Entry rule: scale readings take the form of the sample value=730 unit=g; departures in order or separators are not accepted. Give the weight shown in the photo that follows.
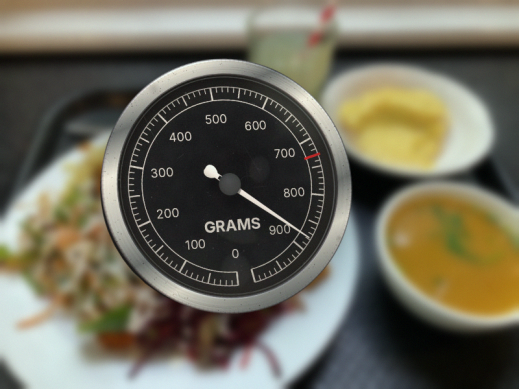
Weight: value=880 unit=g
